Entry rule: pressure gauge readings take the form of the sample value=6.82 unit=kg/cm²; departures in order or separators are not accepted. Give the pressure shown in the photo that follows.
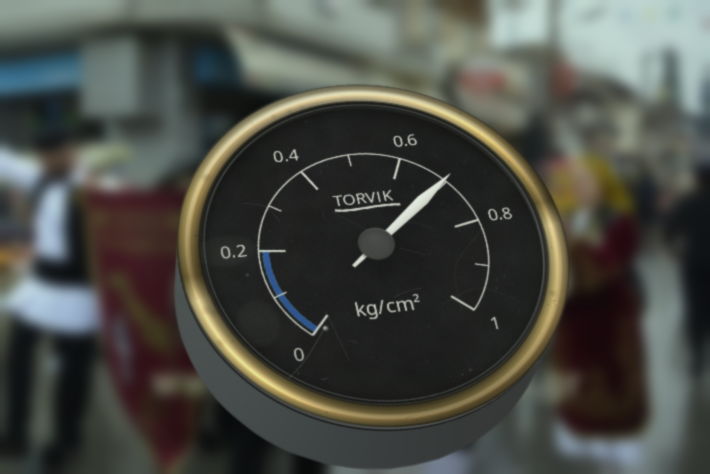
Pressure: value=0.7 unit=kg/cm²
